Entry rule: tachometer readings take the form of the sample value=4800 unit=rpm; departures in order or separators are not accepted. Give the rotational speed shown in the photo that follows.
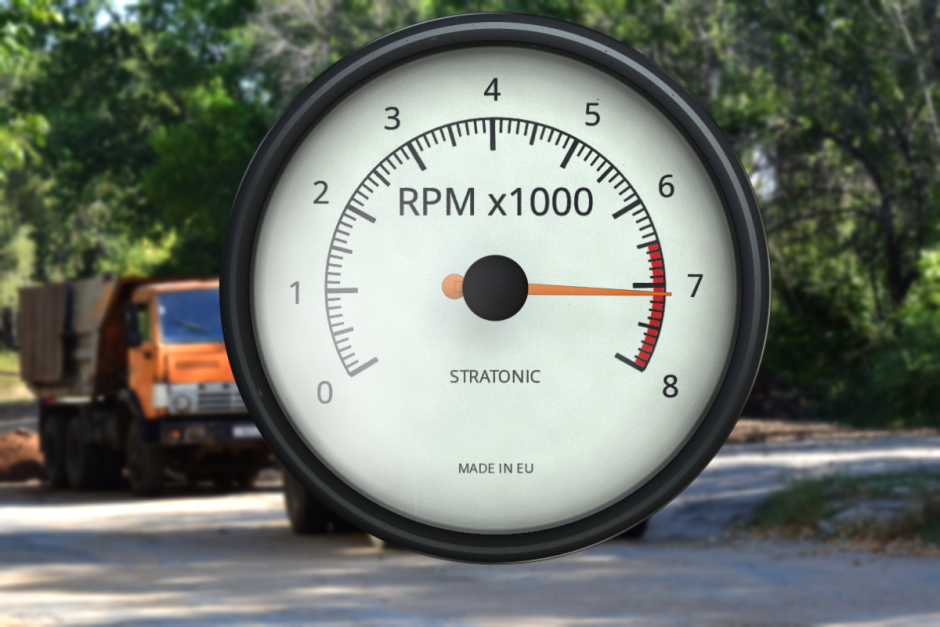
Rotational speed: value=7100 unit=rpm
